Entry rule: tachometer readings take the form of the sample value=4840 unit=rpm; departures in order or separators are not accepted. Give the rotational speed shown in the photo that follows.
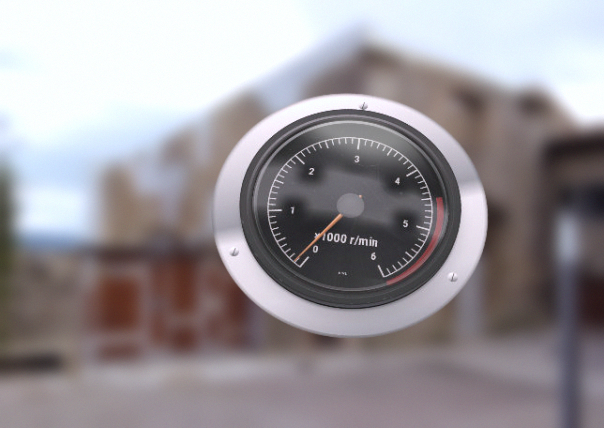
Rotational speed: value=100 unit=rpm
